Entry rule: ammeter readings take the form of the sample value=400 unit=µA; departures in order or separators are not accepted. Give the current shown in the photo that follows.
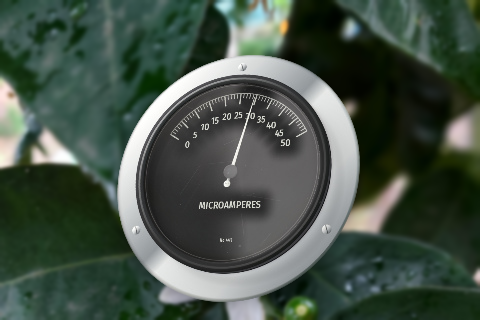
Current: value=30 unit=µA
